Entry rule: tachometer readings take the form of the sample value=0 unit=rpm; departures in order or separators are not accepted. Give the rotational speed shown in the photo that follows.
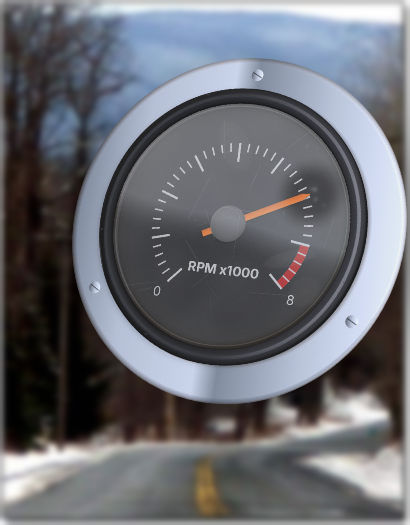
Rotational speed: value=6000 unit=rpm
